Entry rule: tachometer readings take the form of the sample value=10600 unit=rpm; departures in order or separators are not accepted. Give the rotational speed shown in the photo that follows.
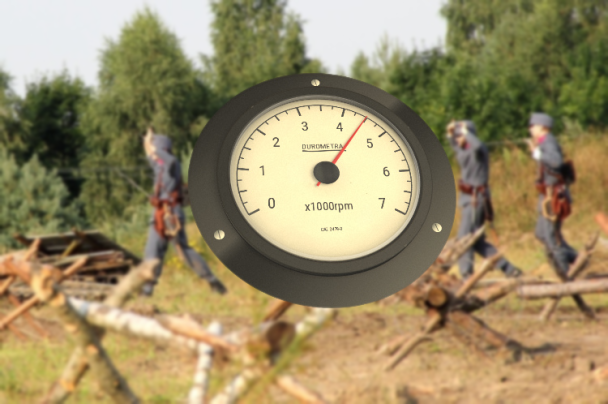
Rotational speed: value=4500 unit=rpm
